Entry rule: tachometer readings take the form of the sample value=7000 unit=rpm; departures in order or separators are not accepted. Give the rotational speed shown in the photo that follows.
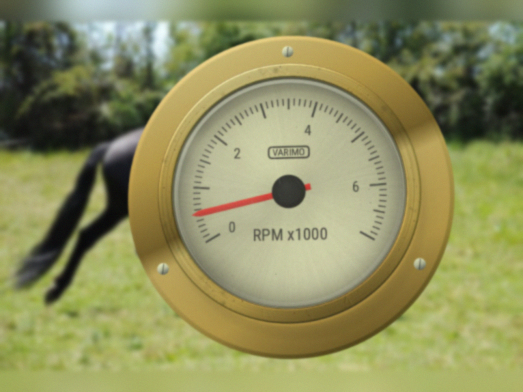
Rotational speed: value=500 unit=rpm
